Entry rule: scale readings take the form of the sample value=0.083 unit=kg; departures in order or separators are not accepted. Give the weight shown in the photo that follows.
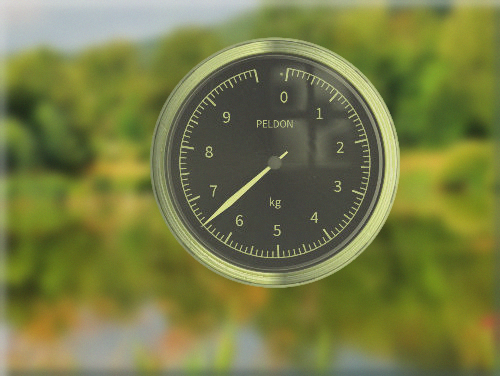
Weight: value=6.5 unit=kg
